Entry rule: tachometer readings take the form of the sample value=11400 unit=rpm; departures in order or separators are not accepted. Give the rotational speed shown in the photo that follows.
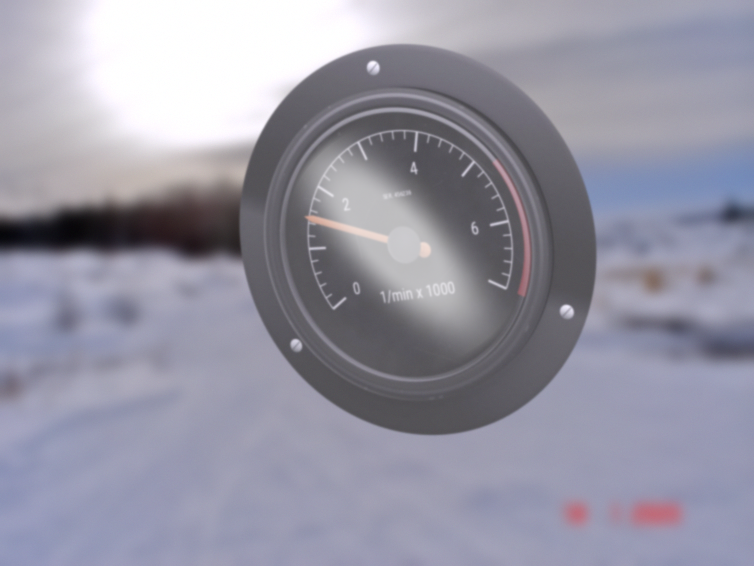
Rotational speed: value=1500 unit=rpm
